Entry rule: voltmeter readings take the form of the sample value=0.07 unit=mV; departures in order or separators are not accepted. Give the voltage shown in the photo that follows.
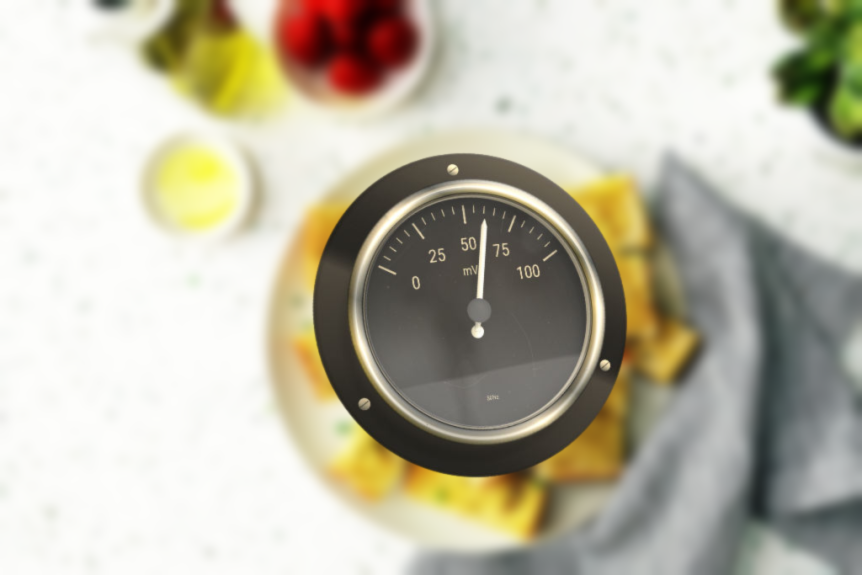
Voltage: value=60 unit=mV
